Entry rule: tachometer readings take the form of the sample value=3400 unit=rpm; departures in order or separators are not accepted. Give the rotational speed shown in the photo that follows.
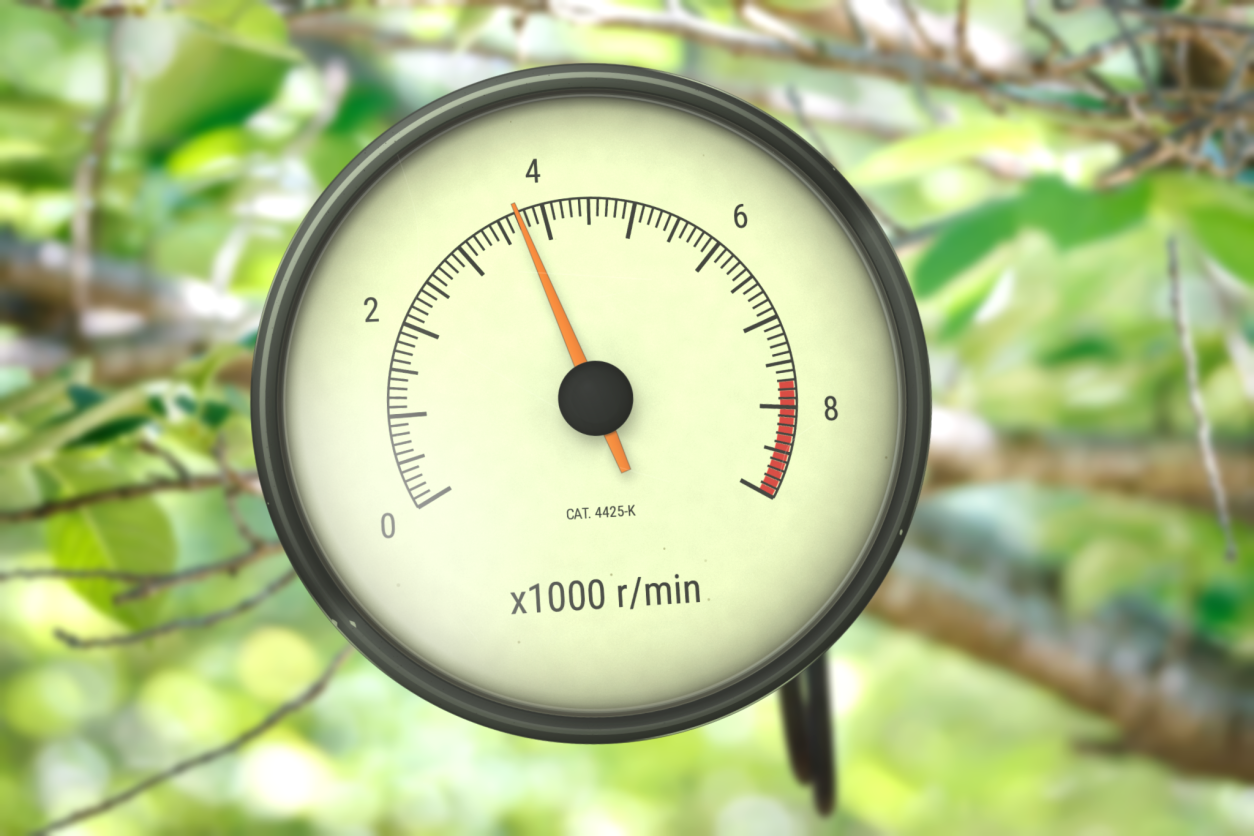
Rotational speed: value=3700 unit=rpm
